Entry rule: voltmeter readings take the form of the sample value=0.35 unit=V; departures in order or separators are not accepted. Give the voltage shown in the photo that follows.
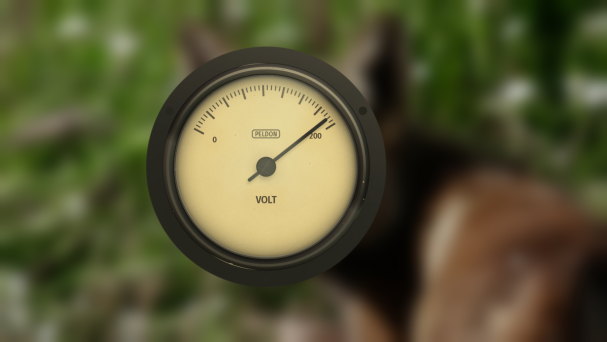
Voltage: value=190 unit=V
